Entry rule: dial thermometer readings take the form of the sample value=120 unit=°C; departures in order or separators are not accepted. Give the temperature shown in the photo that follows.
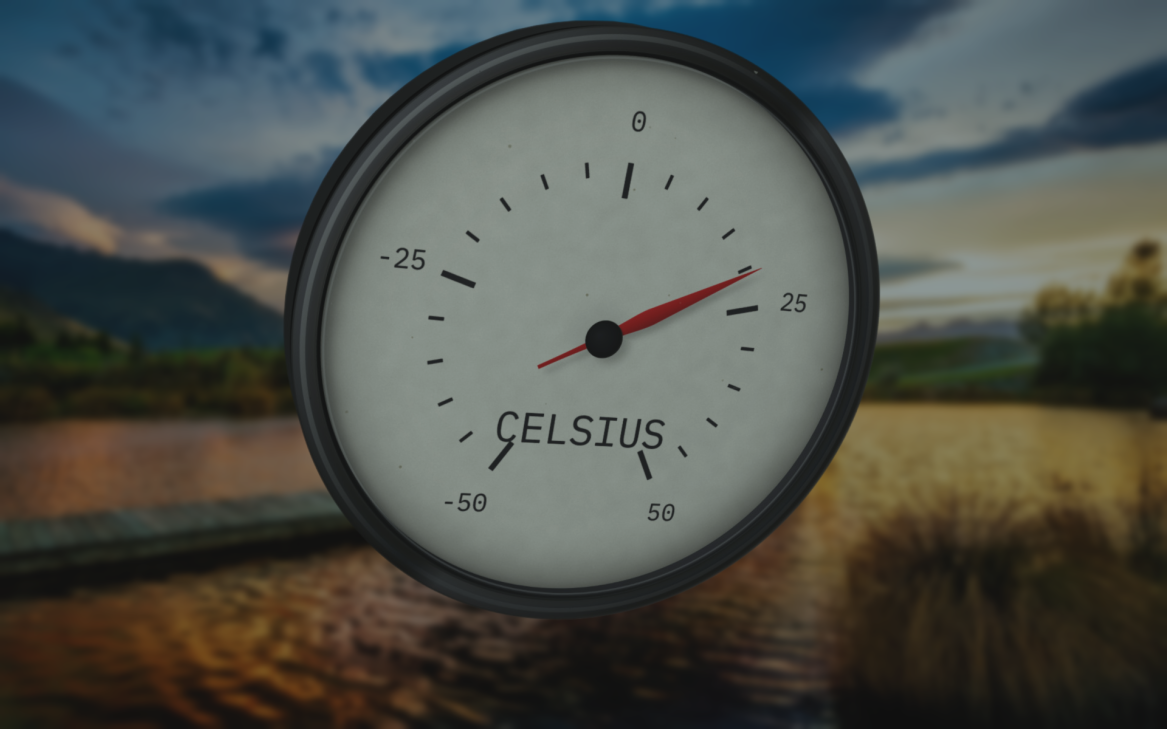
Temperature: value=20 unit=°C
